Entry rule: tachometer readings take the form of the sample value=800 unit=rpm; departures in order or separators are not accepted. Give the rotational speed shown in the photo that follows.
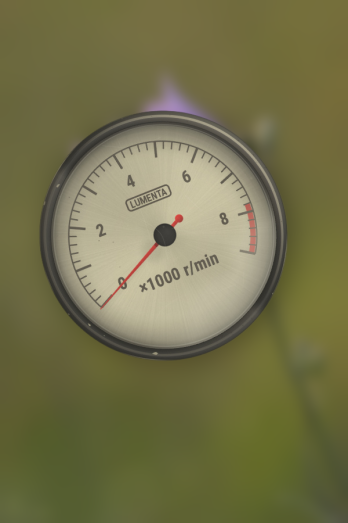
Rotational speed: value=0 unit=rpm
